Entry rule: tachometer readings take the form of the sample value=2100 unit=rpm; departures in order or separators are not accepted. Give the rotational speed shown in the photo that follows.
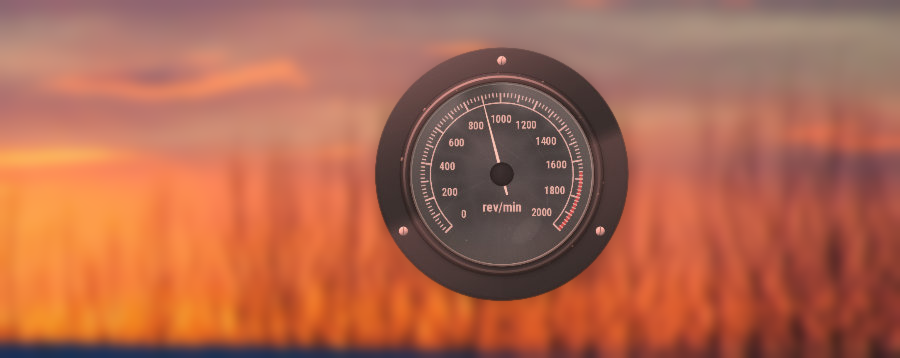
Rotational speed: value=900 unit=rpm
